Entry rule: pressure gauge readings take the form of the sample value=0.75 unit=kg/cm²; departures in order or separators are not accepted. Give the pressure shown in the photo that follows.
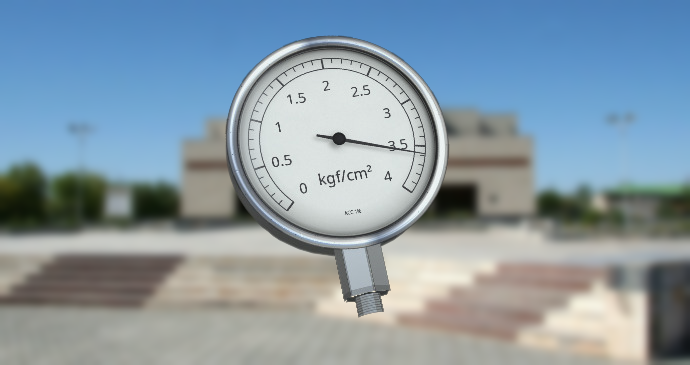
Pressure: value=3.6 unit=kg/cm²
